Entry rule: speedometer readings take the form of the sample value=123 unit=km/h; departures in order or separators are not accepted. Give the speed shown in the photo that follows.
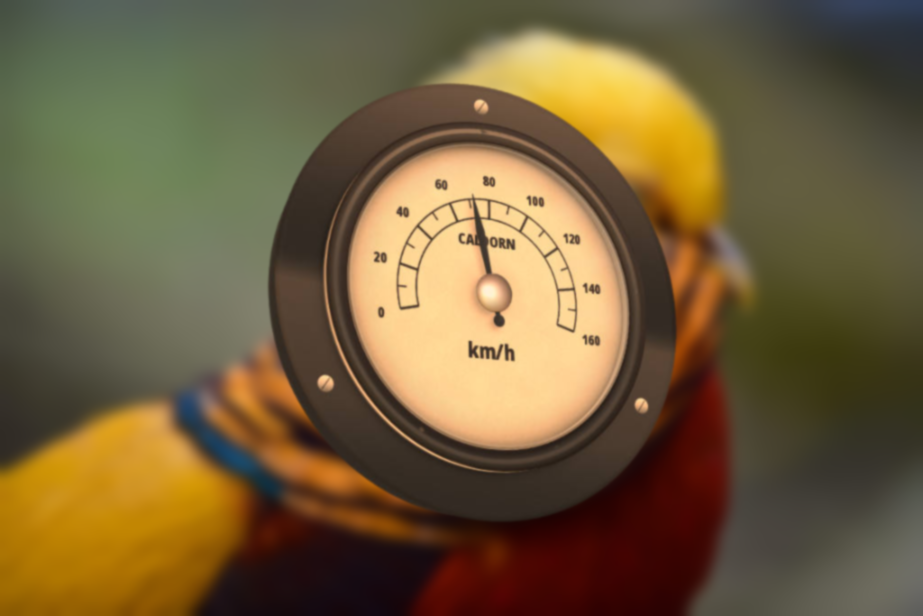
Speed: value=70 unit=km/h
